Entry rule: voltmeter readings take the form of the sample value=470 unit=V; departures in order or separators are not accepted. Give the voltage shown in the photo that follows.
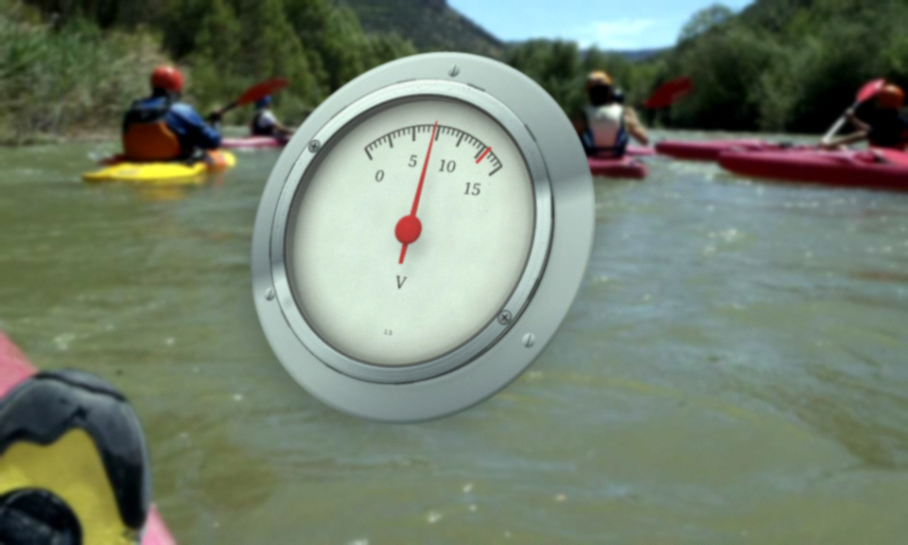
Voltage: value=7.5 unit=V
